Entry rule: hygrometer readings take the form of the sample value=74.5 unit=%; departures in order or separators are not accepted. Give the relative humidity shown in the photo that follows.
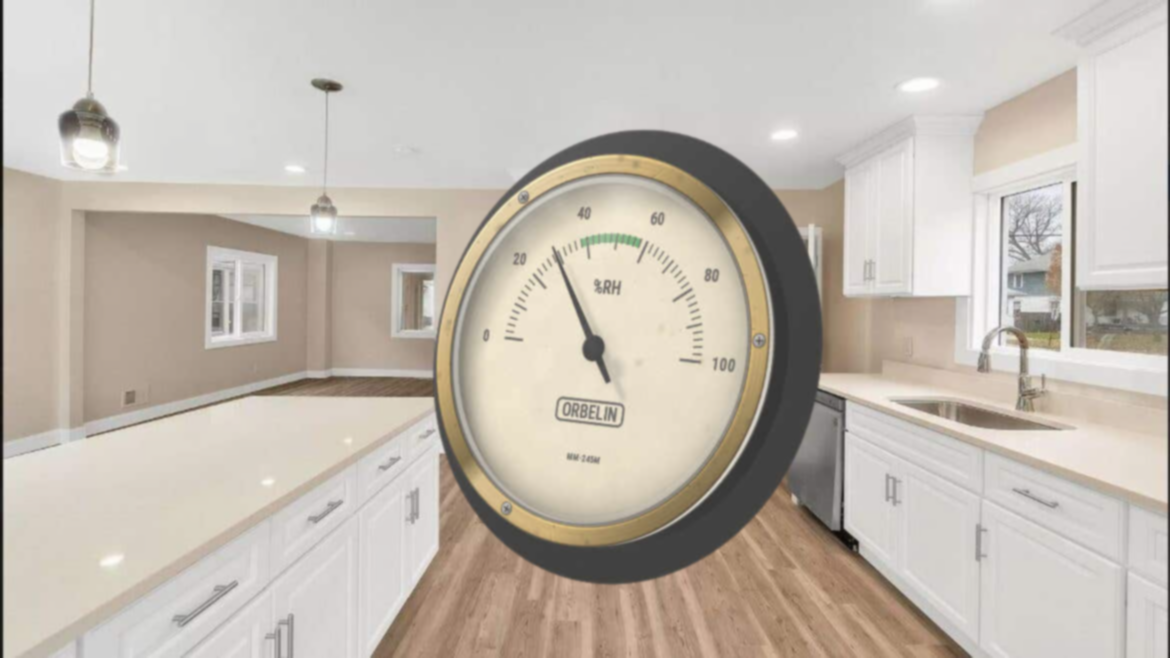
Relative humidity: value=30 unit=%
